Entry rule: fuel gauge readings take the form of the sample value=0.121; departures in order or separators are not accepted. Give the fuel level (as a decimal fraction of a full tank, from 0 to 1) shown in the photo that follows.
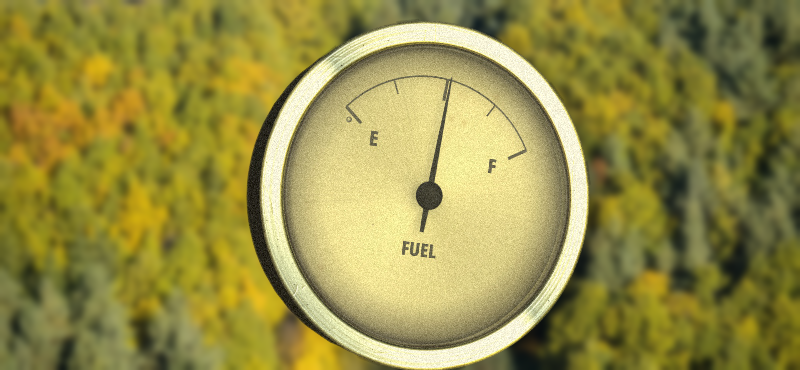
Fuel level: value=0.5
